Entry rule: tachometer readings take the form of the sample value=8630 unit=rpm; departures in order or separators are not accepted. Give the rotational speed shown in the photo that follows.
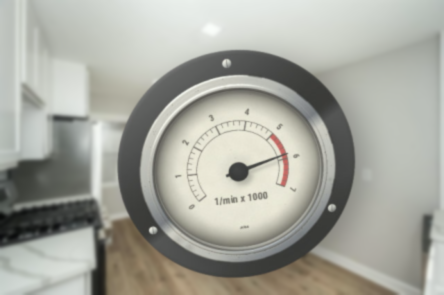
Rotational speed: value=5800 unit=rpm
